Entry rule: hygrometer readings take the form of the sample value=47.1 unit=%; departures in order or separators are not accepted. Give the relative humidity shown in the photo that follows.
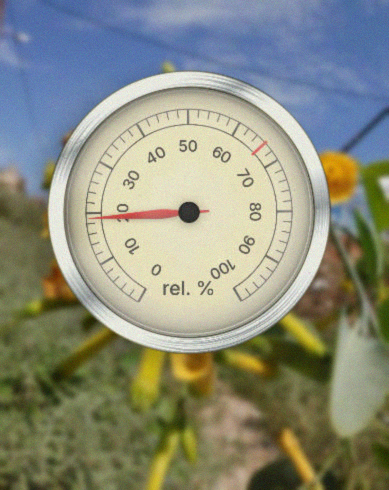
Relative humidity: value=19 unit=%
